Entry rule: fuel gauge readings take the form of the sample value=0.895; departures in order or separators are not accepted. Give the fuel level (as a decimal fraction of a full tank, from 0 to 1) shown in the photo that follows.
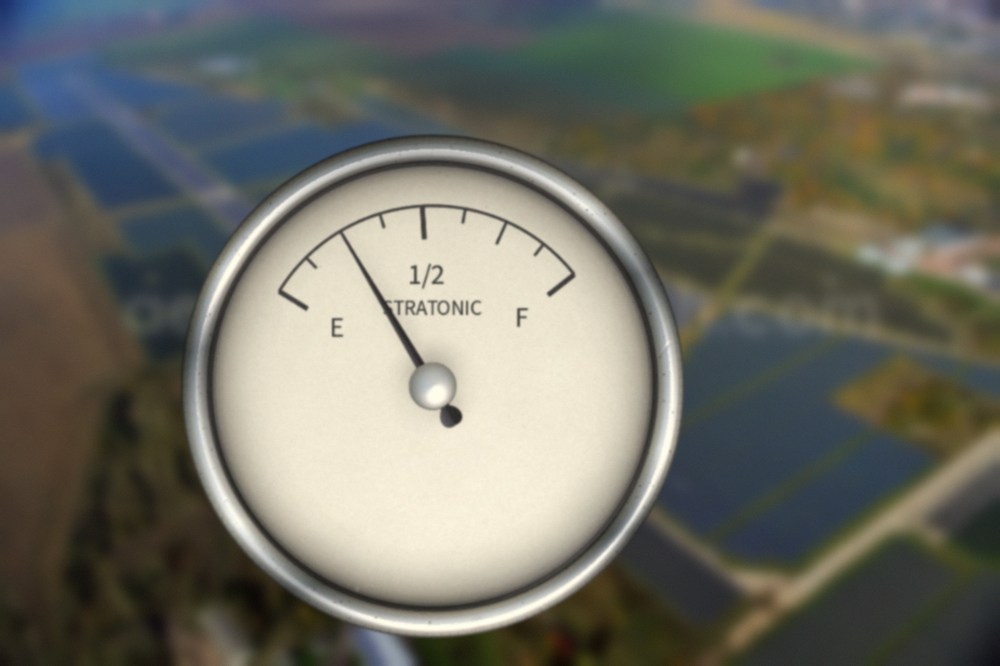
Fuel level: value=0.25
